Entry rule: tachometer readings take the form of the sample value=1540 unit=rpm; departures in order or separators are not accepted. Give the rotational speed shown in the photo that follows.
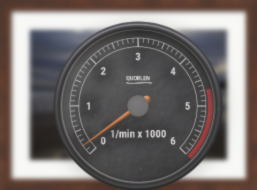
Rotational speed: value=200 unit=rpm
